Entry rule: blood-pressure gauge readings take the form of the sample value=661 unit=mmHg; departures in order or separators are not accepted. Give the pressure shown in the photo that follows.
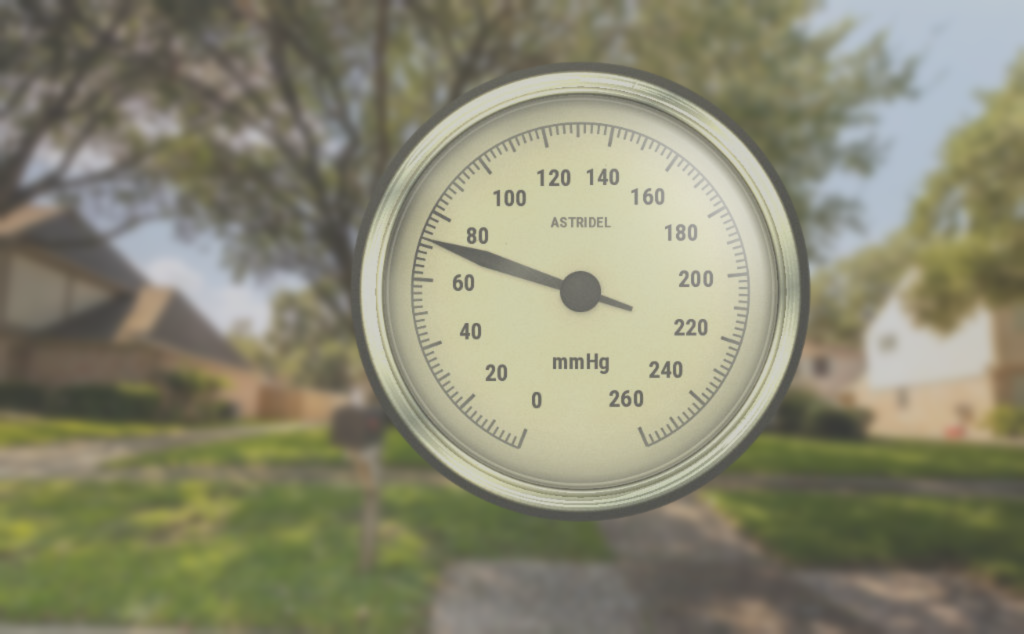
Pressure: value=72 unit=mmHg
